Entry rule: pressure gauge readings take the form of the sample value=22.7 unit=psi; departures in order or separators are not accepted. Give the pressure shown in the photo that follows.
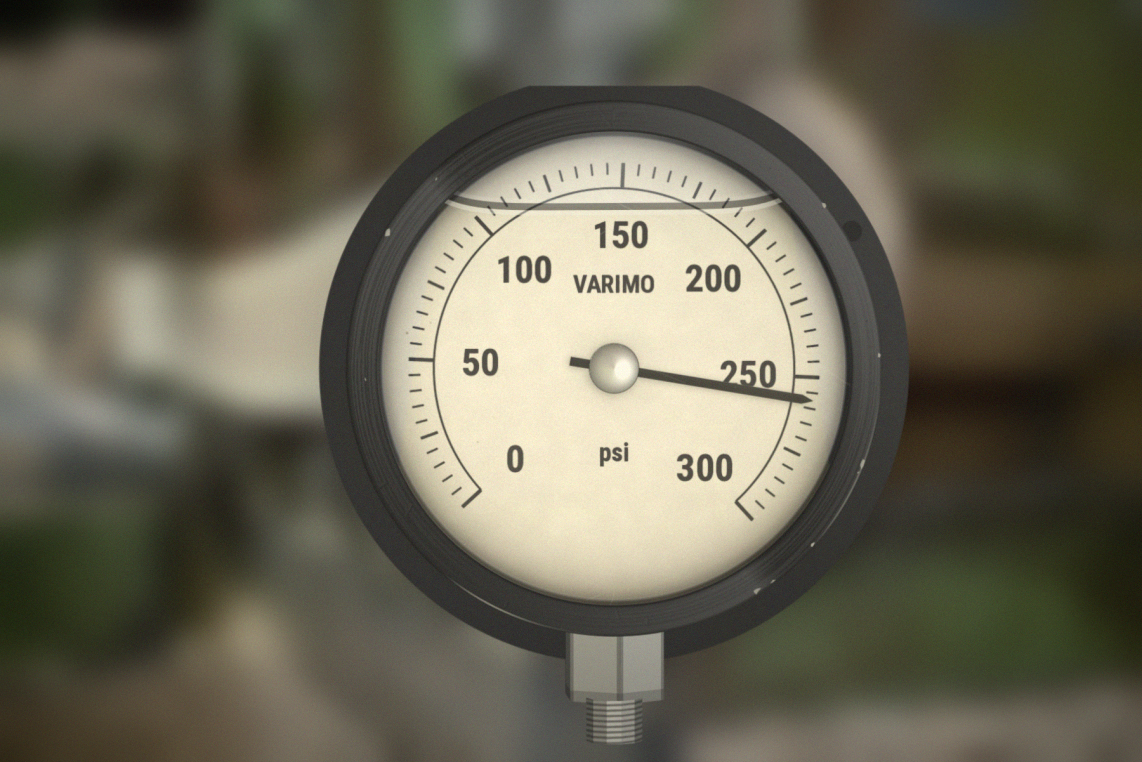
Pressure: value=257.5 unit=psi
